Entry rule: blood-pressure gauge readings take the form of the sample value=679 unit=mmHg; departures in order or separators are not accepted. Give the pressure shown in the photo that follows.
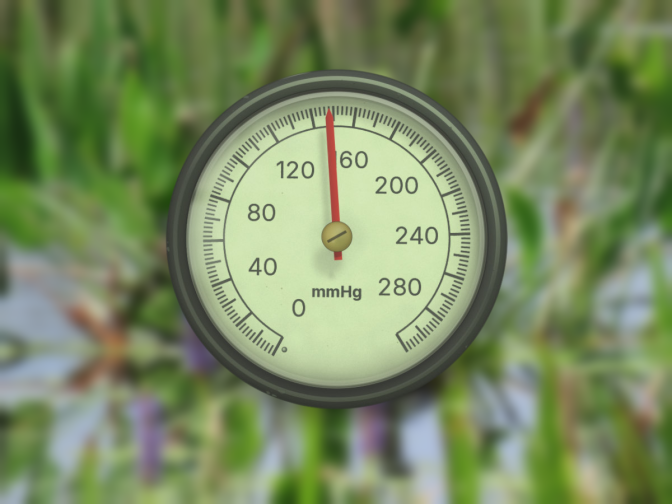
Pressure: value=148 unit=mmHg
